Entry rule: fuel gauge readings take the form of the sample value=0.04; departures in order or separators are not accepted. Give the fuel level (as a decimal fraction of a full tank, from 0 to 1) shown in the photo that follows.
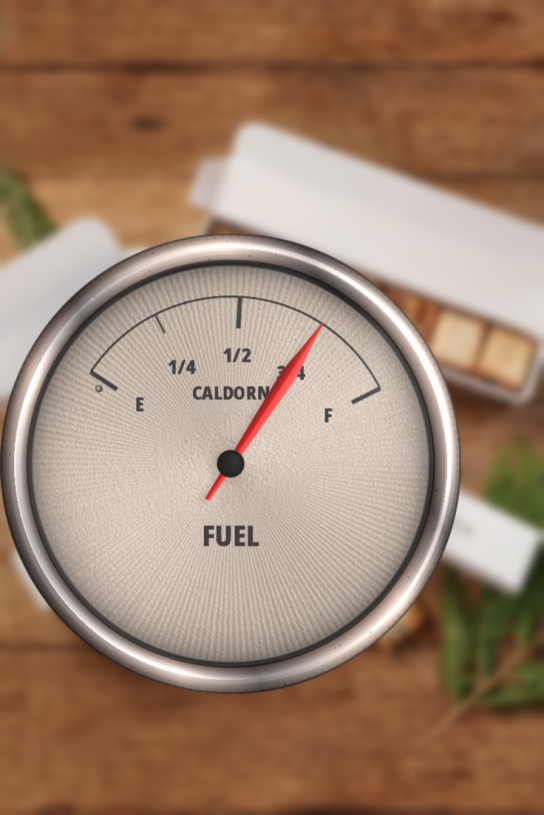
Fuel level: value=0.75
